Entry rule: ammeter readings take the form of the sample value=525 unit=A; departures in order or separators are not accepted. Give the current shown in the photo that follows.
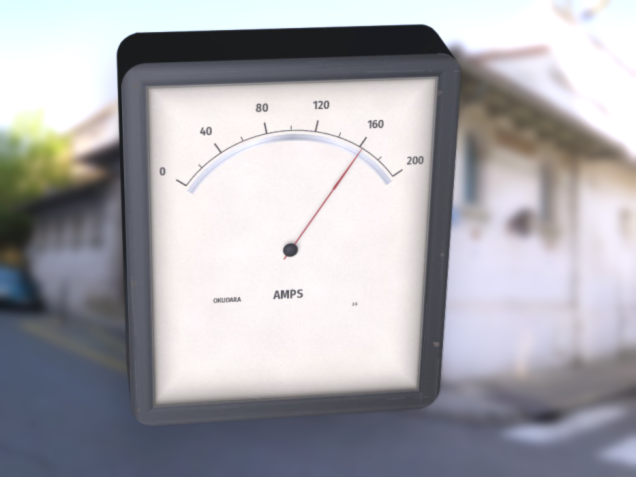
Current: value=160 unit=A
